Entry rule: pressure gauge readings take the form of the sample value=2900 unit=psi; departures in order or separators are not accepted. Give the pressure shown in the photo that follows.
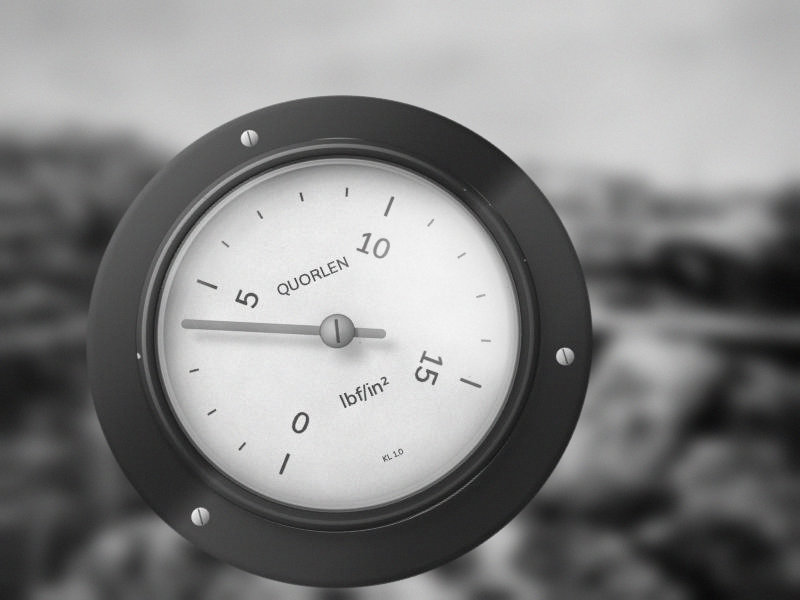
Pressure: value=4 unit=psi
